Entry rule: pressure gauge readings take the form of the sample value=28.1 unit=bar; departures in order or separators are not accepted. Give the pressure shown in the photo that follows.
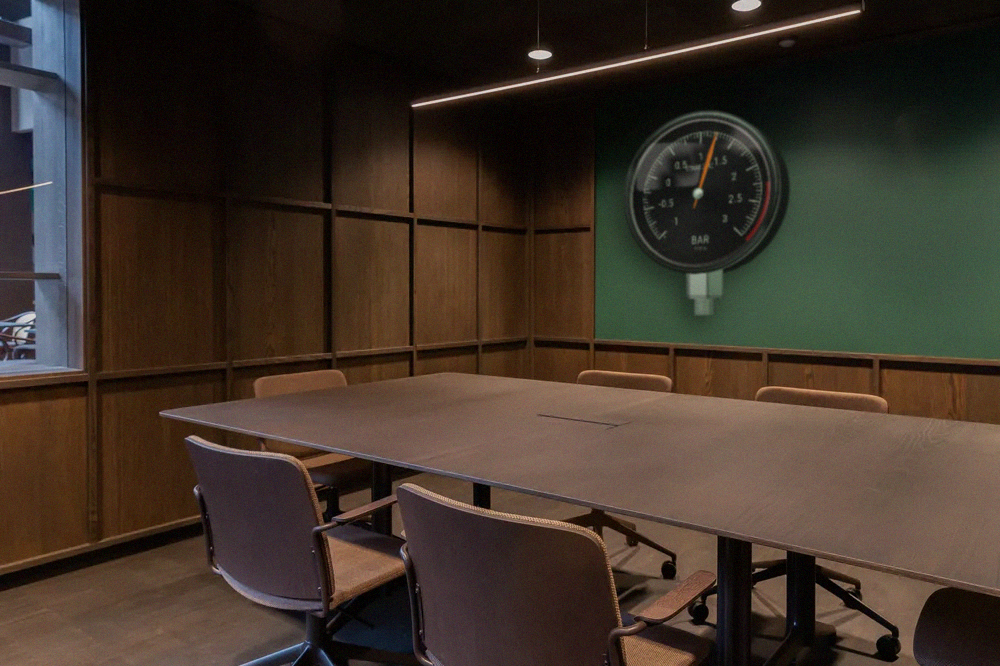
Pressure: value=1.25 unit=bar
